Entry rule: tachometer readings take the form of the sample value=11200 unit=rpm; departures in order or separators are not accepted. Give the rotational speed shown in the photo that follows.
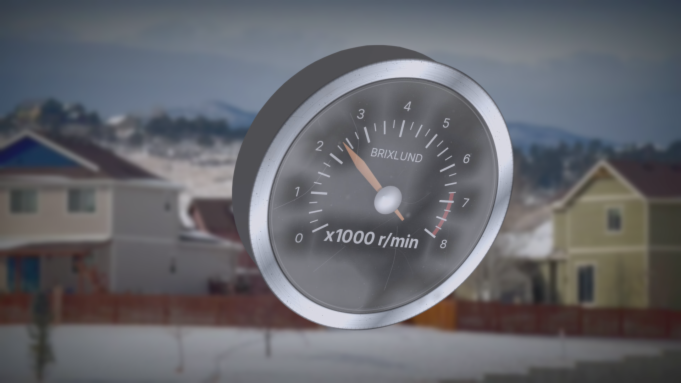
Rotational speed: value=2375 unit=rpm
